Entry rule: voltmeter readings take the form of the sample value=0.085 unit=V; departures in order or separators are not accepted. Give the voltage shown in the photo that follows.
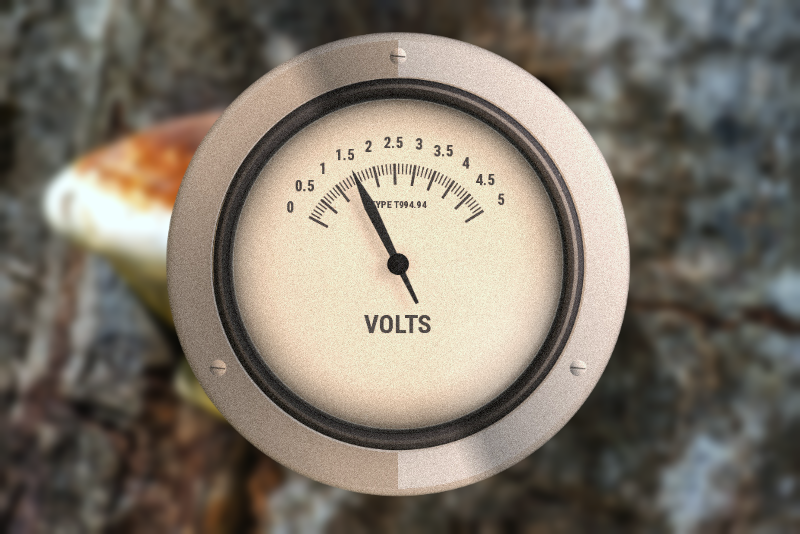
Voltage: value=1.5 unit=V
